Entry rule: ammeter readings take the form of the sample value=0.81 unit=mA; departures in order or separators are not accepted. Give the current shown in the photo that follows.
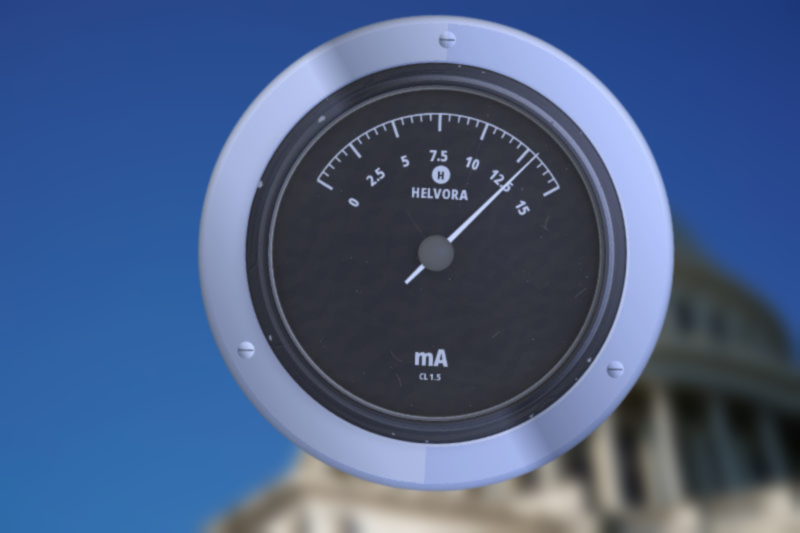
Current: value=13 unit=mA
